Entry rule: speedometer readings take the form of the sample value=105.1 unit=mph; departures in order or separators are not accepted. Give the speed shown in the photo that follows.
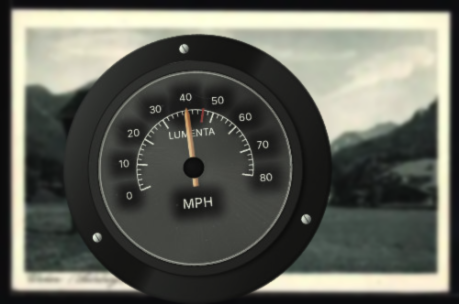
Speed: value=40 unit=mph
